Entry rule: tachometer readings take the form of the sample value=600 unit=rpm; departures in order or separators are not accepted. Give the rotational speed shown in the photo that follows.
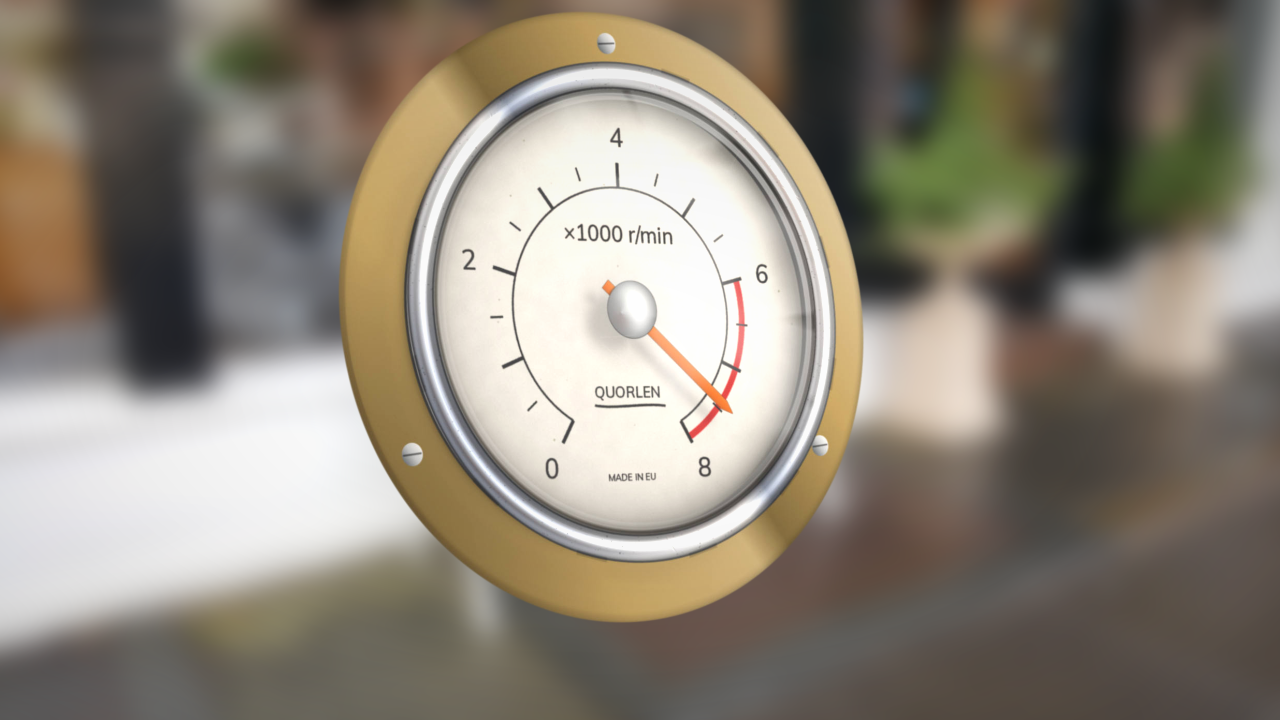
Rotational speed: value=7500 unit=rpm
